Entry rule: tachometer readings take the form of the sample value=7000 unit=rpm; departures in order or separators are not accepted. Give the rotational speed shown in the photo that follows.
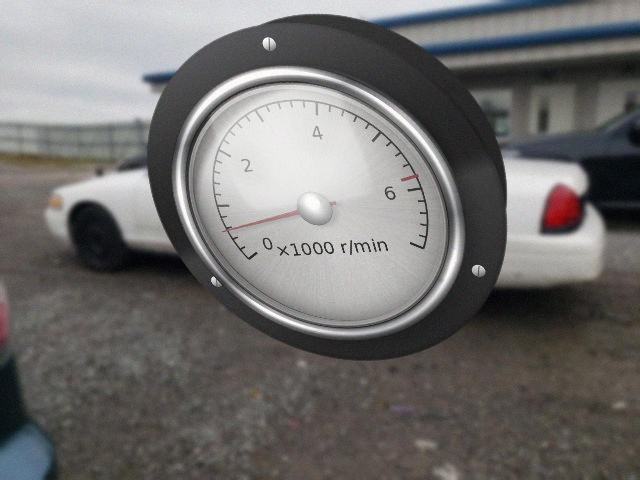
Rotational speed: value=600 unit=rpm
